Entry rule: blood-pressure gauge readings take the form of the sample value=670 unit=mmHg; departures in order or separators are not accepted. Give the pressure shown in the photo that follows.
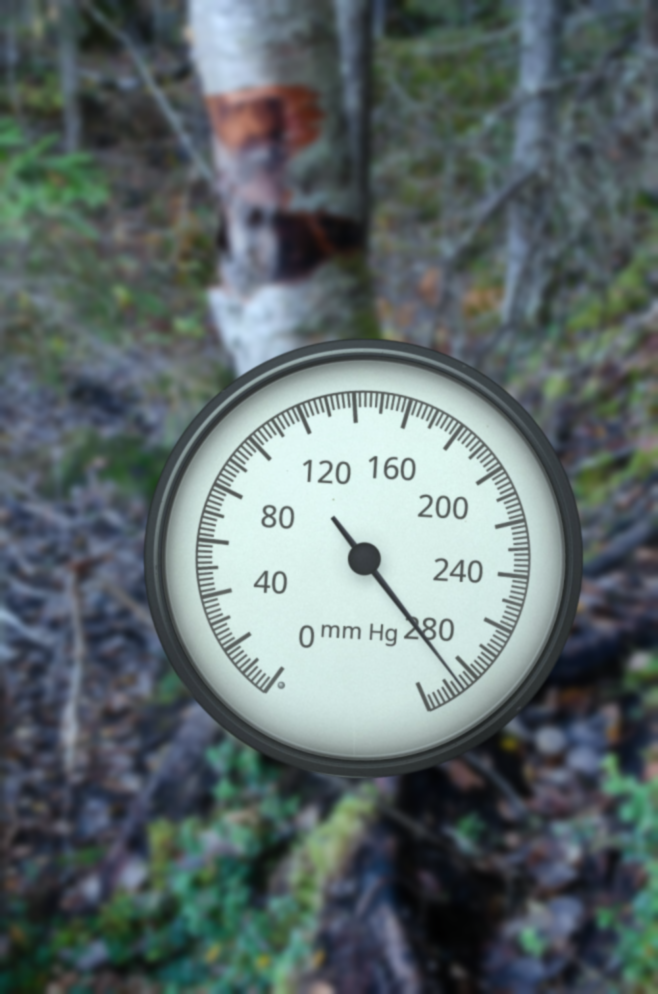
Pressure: value=286 unit=mmHg
